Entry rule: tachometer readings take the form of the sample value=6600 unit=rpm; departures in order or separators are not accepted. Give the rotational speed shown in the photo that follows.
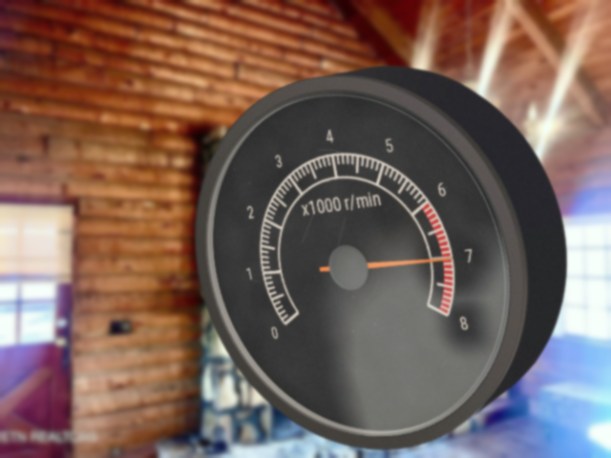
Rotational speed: value=7000 unit=rpm
